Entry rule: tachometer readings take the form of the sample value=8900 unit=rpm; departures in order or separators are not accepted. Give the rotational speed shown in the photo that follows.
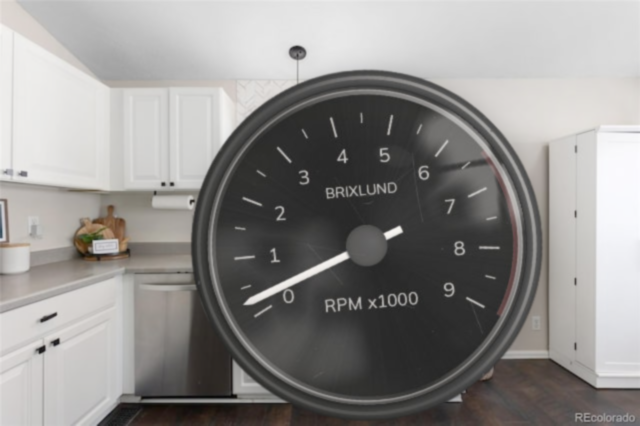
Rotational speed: value=250 unit=rpm
